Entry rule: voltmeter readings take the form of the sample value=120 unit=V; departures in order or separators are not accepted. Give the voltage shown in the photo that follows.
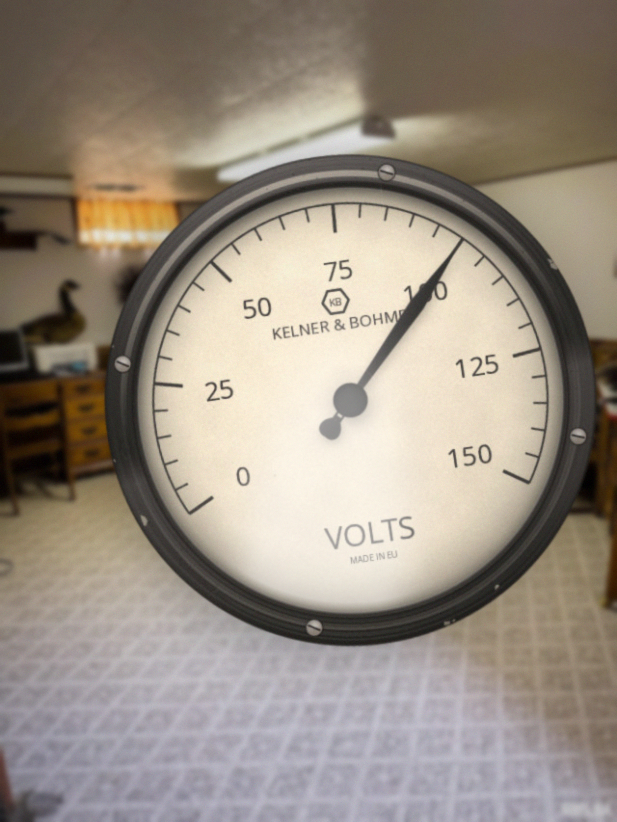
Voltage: value=100 unit=V
